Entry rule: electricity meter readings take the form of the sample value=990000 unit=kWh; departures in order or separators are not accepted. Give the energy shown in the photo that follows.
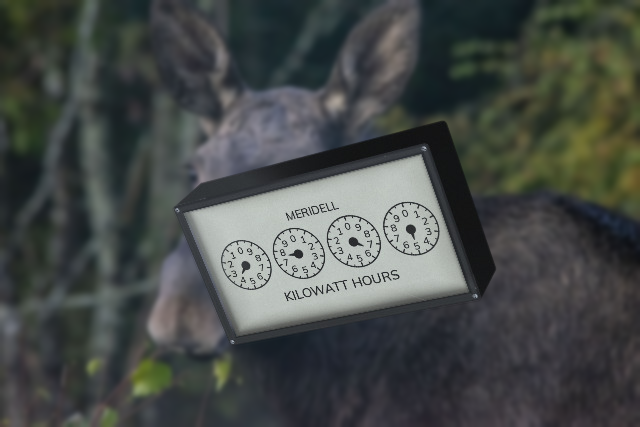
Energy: value=3765 unit=kWh
